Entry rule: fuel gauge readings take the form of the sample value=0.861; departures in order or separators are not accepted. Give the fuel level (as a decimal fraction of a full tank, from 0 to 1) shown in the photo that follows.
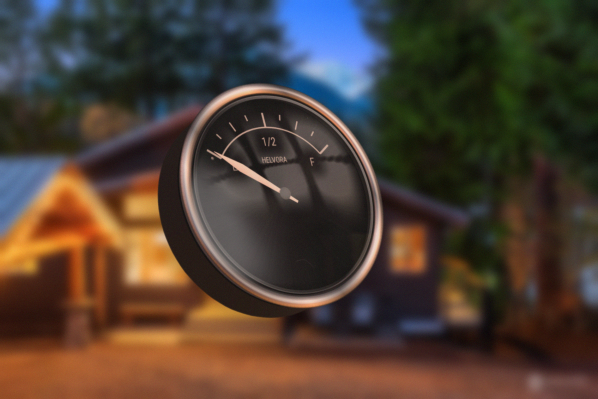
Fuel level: value=0
